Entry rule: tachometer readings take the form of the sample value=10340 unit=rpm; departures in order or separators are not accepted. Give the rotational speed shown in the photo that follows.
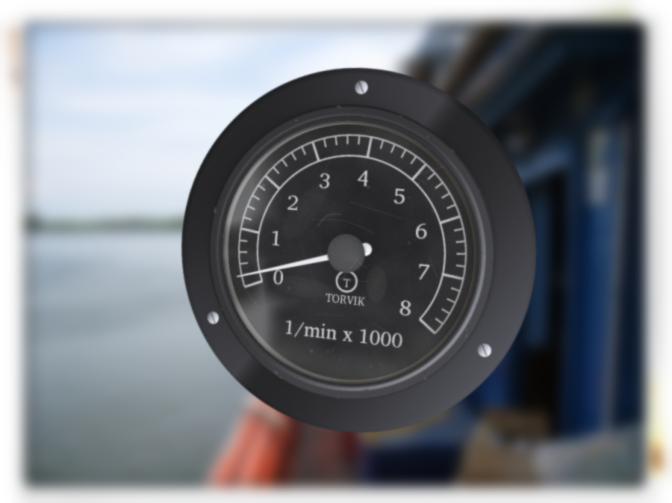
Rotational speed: value=200 unit=rpm
